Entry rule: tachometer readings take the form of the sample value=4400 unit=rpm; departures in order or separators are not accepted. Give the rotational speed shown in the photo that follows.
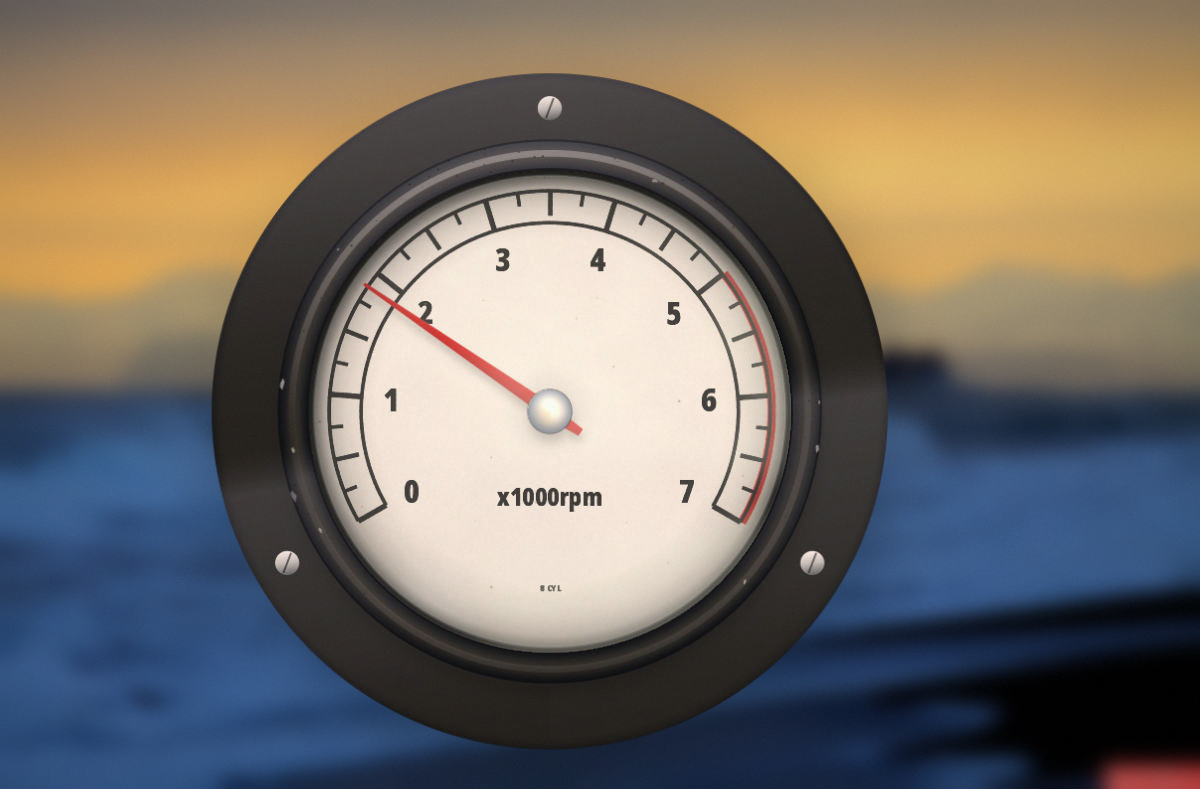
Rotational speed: value=1875 unit=rpm
